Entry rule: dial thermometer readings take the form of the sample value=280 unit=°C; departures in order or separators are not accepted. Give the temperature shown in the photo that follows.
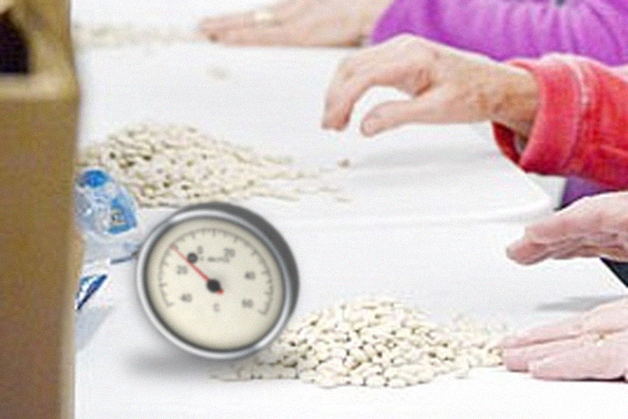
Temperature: value=-10 unit=°C
